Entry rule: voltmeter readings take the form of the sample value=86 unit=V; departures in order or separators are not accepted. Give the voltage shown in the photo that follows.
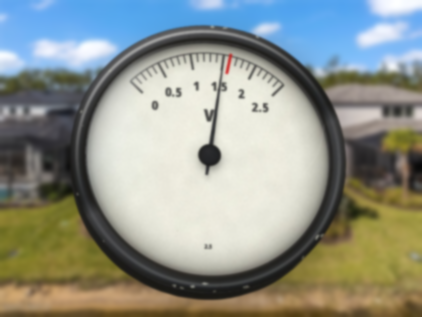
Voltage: value=1.5 unit=V
